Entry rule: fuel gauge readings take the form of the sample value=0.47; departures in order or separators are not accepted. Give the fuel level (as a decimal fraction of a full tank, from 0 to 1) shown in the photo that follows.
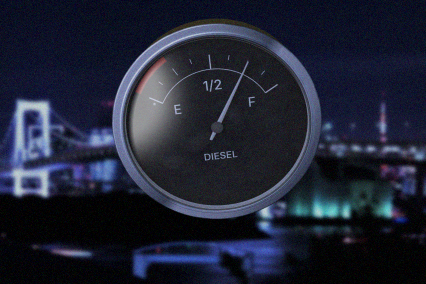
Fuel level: value=0.75
